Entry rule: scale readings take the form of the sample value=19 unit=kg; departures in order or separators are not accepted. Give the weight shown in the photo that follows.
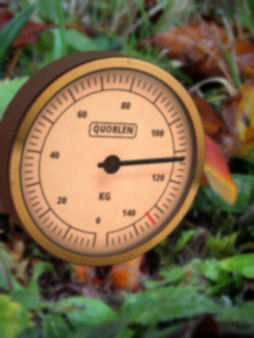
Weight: value=112 unit=kg
